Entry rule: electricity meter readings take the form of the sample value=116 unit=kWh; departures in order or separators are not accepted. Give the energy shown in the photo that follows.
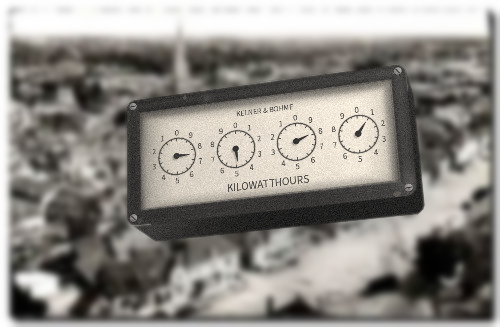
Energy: value=7481 unit=kWh
